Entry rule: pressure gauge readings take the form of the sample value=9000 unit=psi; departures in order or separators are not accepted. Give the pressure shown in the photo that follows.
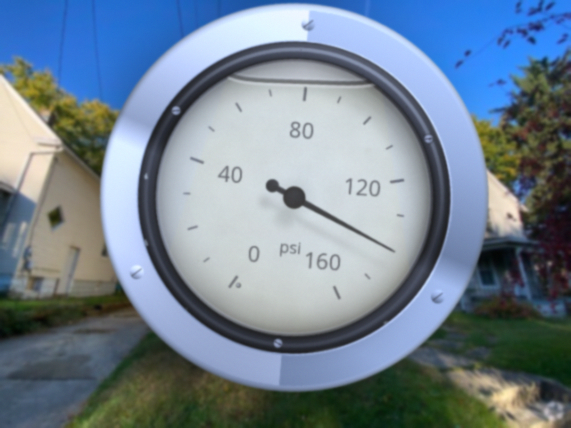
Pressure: value=140 unit=psi
